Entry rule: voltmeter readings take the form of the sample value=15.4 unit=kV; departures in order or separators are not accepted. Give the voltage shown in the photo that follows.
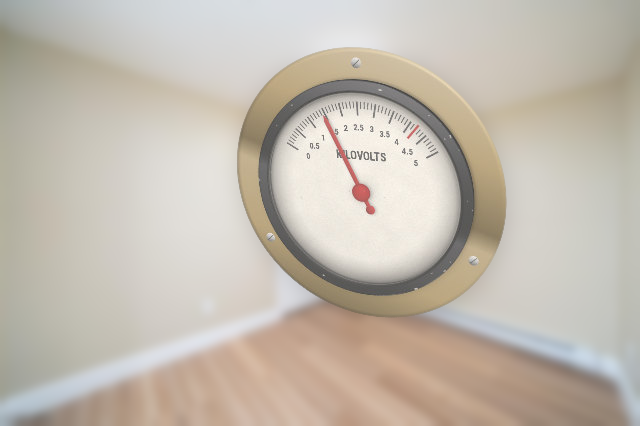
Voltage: value=1.5 unit=kV
